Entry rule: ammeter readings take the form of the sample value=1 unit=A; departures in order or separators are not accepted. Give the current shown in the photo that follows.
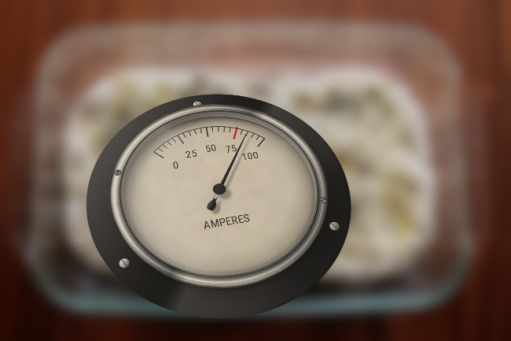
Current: value=85 unit=A
